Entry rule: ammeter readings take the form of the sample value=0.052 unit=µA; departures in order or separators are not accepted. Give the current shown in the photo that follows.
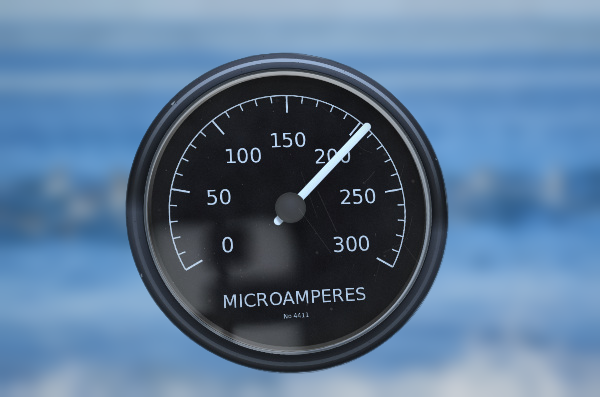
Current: value=205 unit=µA
